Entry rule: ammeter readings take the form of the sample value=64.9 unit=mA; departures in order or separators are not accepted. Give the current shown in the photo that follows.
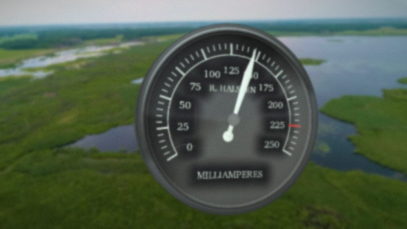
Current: value=145 unit=mA
